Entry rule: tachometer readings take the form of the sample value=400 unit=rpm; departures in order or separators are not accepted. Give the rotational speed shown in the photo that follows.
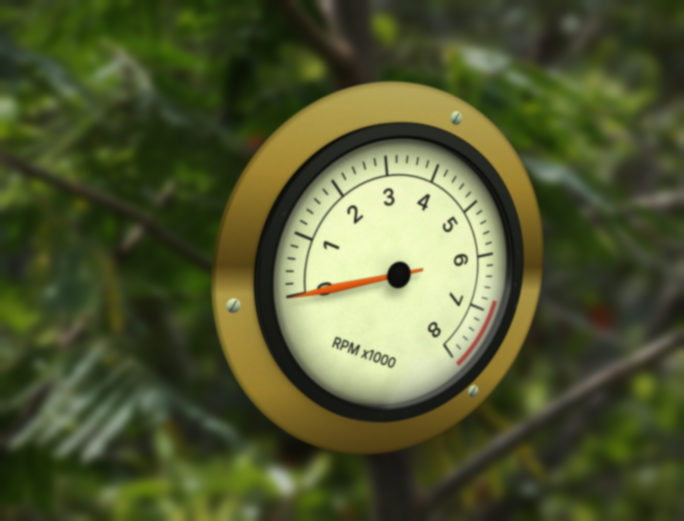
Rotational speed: value=0 unit=rpm
